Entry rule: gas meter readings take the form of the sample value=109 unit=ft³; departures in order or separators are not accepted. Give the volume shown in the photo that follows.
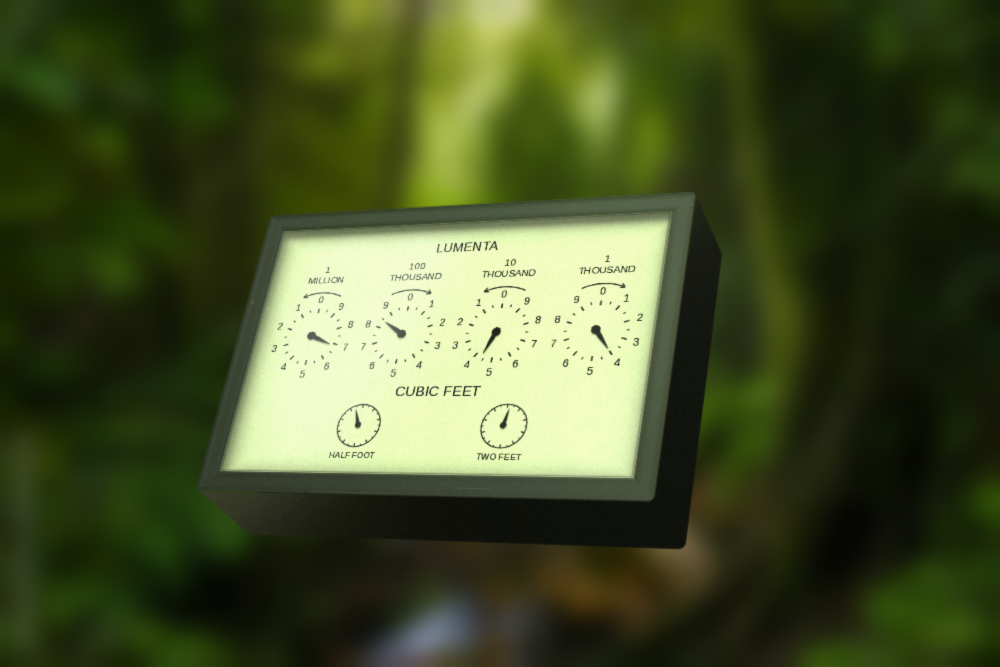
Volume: value=684400 unit=ft³
